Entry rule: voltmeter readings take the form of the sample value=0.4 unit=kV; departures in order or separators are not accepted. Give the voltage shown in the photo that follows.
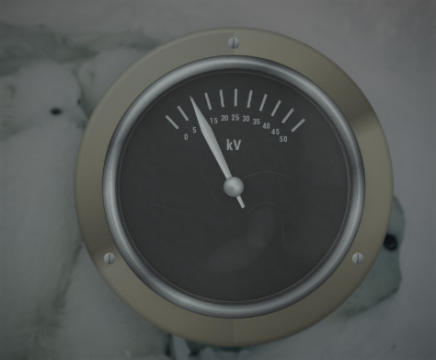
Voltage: value=10 unit=kV
